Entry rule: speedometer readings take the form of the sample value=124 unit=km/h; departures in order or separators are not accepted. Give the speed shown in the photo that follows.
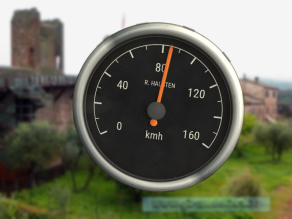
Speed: value=85 unit=km/h
